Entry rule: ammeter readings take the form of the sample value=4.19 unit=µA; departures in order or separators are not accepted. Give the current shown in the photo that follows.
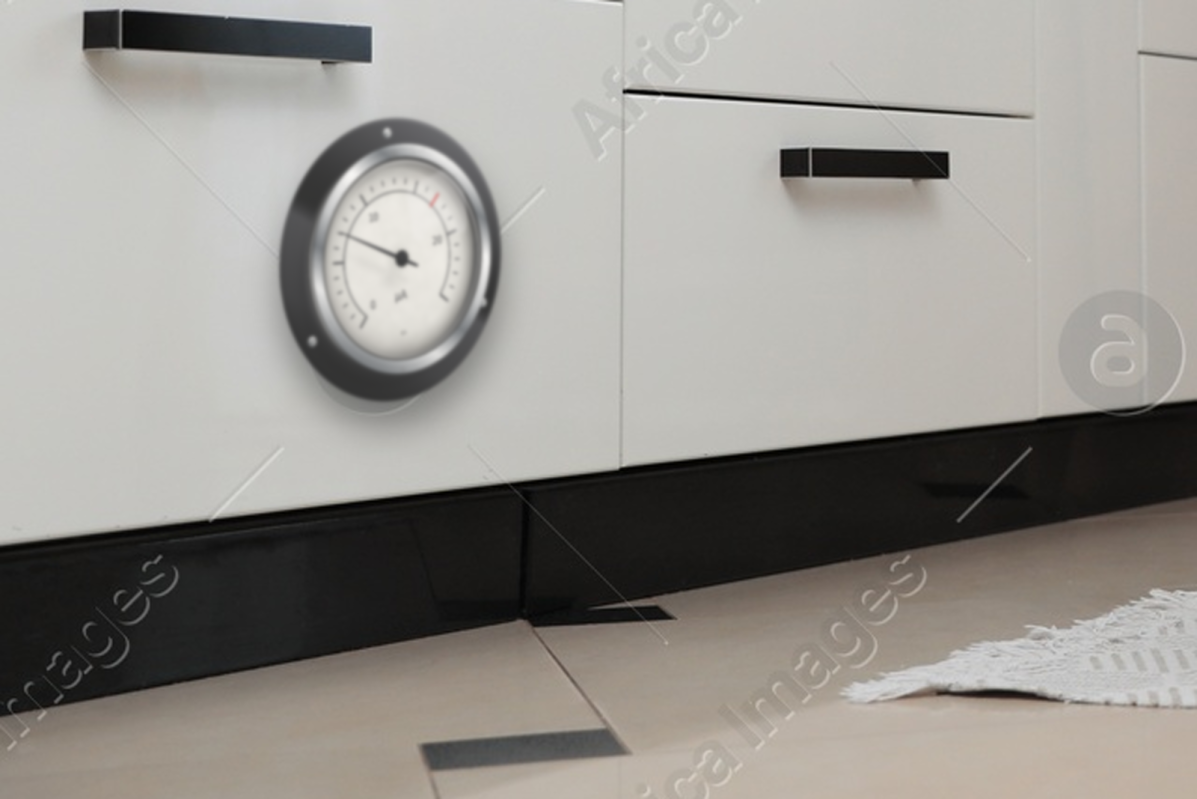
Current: value=7 unit=µA
